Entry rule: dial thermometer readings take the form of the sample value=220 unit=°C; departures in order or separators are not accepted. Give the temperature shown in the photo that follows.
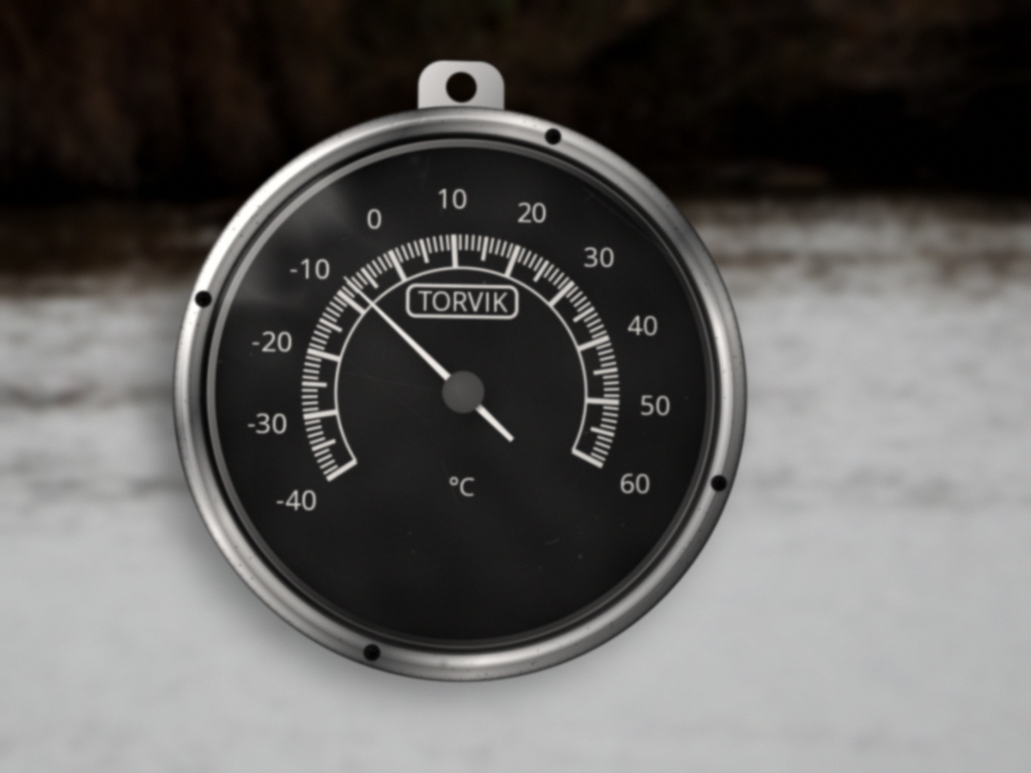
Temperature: value=-8 unit=°C
